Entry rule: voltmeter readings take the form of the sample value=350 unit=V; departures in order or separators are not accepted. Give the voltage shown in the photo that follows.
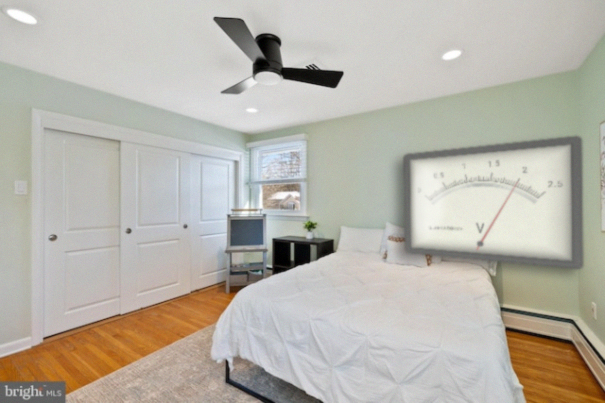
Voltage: value=2 unit=V
